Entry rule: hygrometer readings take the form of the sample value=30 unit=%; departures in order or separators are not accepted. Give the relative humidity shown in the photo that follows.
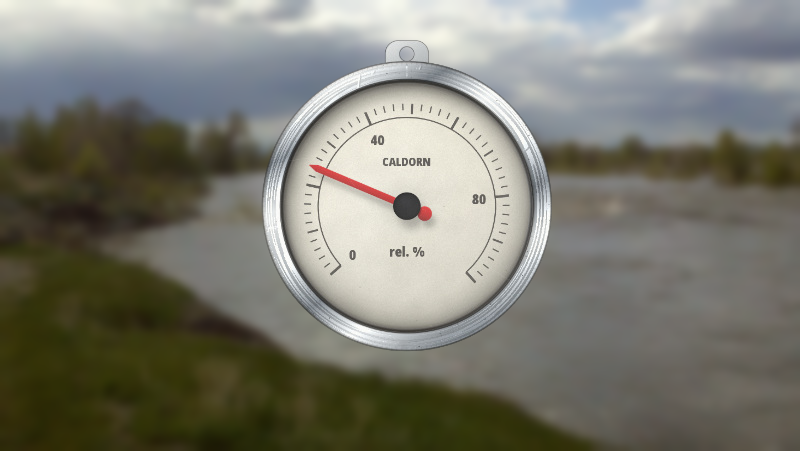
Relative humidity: value=24 unit=%
